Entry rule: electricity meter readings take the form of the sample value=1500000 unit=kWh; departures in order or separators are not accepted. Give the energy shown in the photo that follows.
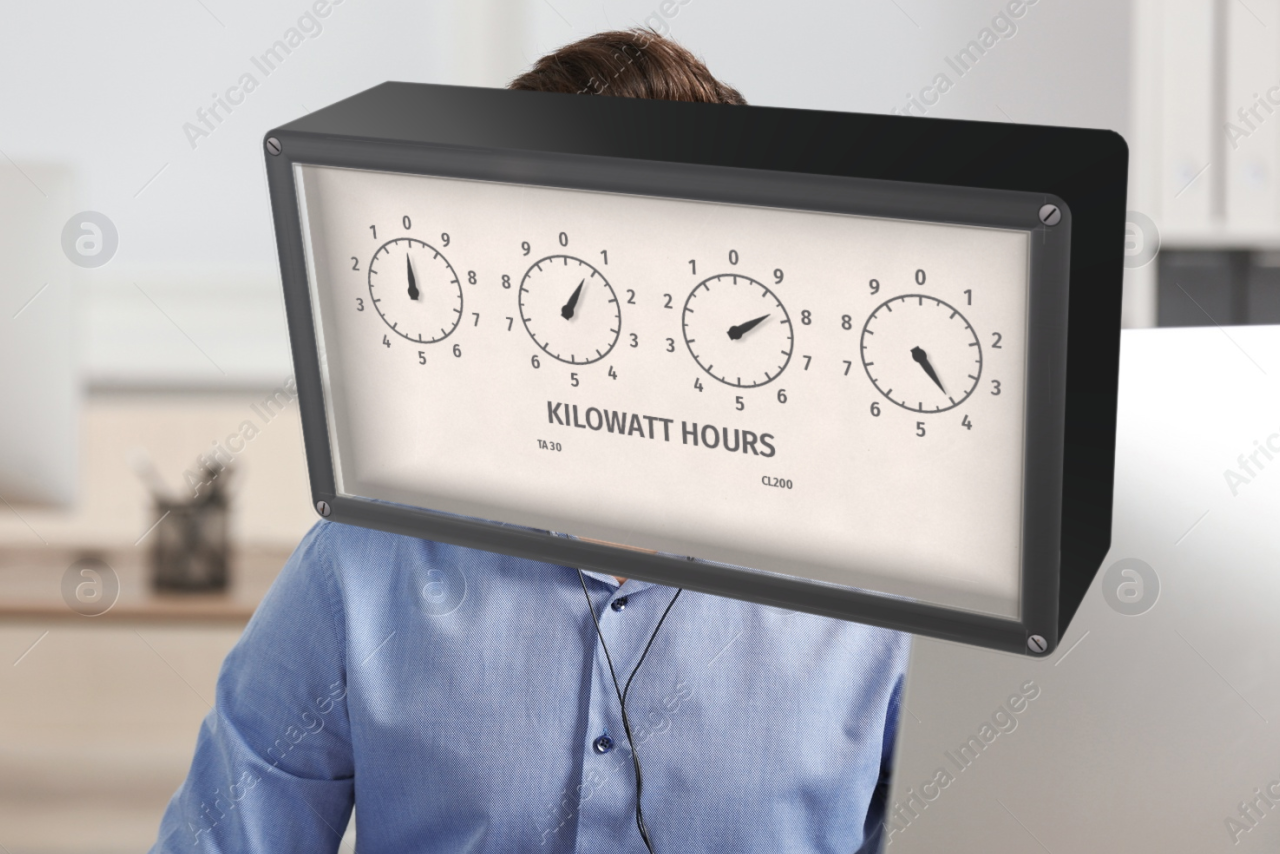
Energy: value=84 unit=kWh
